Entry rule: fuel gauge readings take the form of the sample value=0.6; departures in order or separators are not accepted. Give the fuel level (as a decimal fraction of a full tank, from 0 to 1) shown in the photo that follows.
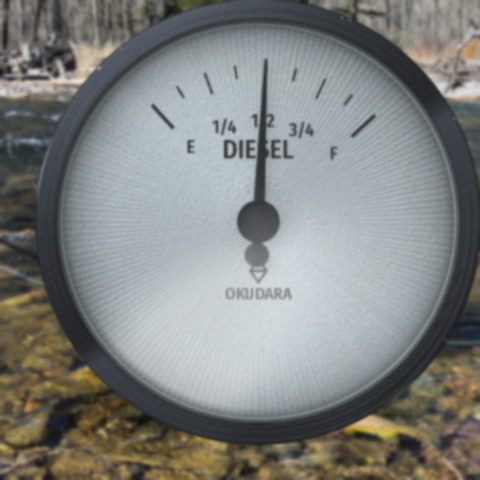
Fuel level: value=0.5
